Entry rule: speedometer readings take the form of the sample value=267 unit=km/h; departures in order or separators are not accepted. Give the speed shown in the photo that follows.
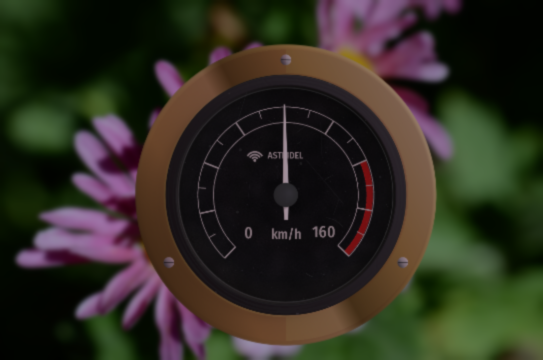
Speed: value=80 unit=km/h
